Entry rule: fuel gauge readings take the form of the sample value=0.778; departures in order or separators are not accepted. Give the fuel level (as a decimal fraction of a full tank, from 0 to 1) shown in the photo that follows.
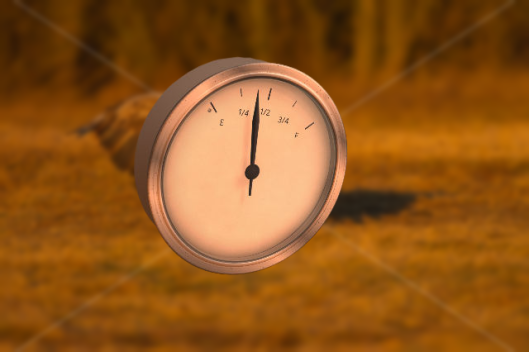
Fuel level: value=0.375
